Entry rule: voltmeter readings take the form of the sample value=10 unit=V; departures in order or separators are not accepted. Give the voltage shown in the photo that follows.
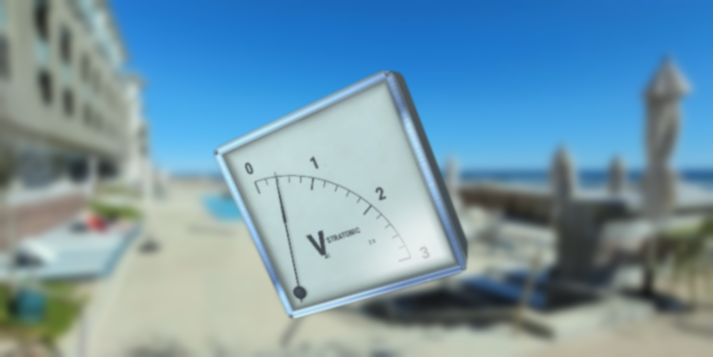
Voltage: value=0.4 unit=V
